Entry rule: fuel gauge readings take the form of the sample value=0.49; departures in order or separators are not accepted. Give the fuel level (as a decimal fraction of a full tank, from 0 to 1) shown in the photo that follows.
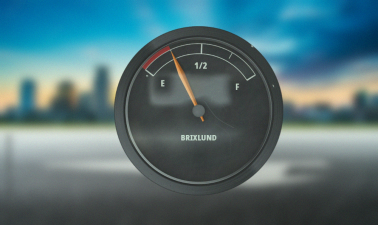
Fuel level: value=0.25
